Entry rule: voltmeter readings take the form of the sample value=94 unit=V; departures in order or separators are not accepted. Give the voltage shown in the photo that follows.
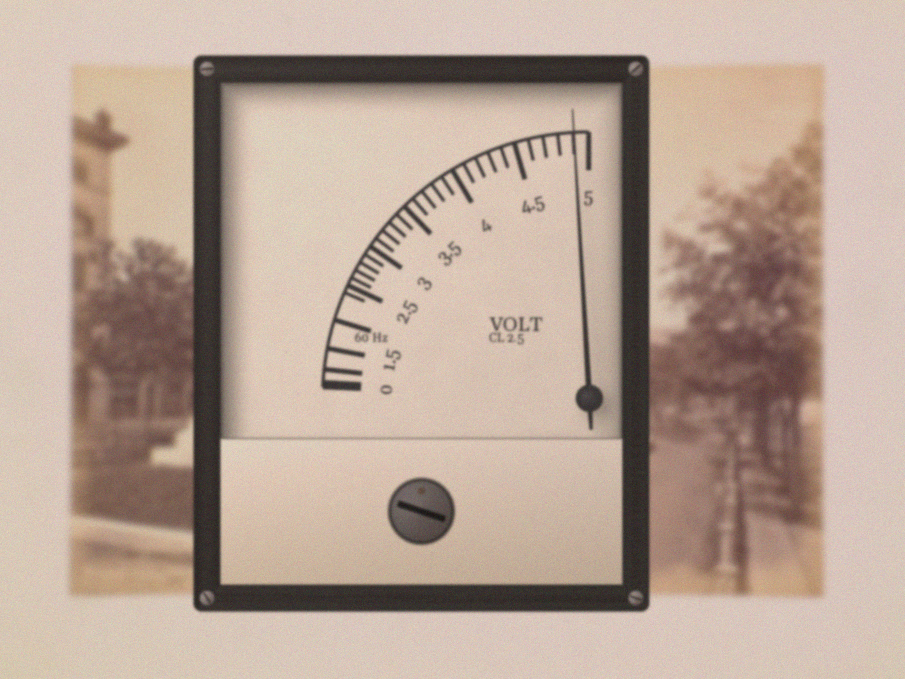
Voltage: value=4.9 unit=V
